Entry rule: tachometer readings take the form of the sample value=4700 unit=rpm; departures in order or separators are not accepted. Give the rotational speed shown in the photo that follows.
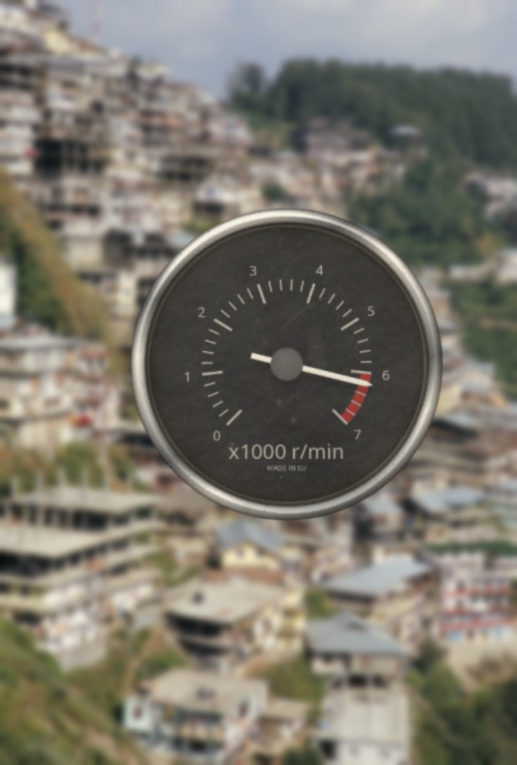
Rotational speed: value=6200 unit=rpm
